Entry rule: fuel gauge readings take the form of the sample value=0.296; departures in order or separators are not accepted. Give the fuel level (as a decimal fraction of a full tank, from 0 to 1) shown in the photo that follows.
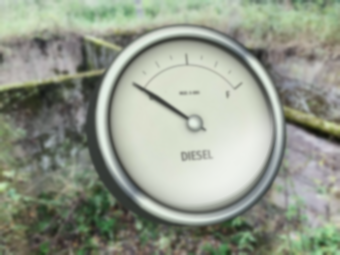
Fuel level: value=0
